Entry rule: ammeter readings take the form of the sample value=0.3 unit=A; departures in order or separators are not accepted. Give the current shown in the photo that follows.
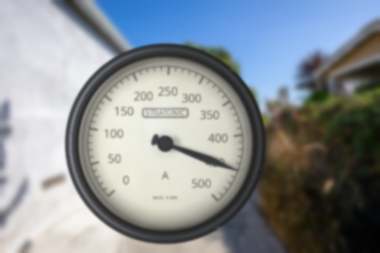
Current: value=450 unit=A
